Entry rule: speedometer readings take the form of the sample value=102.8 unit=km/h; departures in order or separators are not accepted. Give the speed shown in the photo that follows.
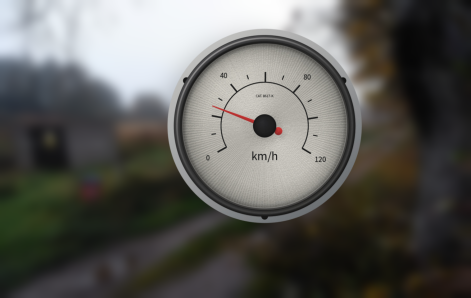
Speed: value=25 unit=km/h
